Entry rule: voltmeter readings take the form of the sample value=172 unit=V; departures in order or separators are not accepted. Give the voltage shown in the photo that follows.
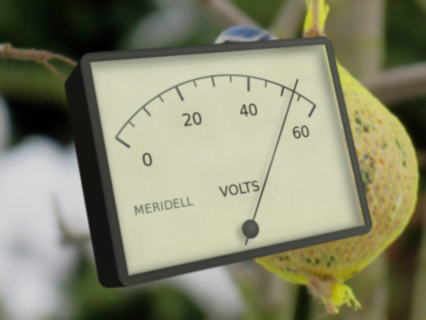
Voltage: value=52.5 unit=V
